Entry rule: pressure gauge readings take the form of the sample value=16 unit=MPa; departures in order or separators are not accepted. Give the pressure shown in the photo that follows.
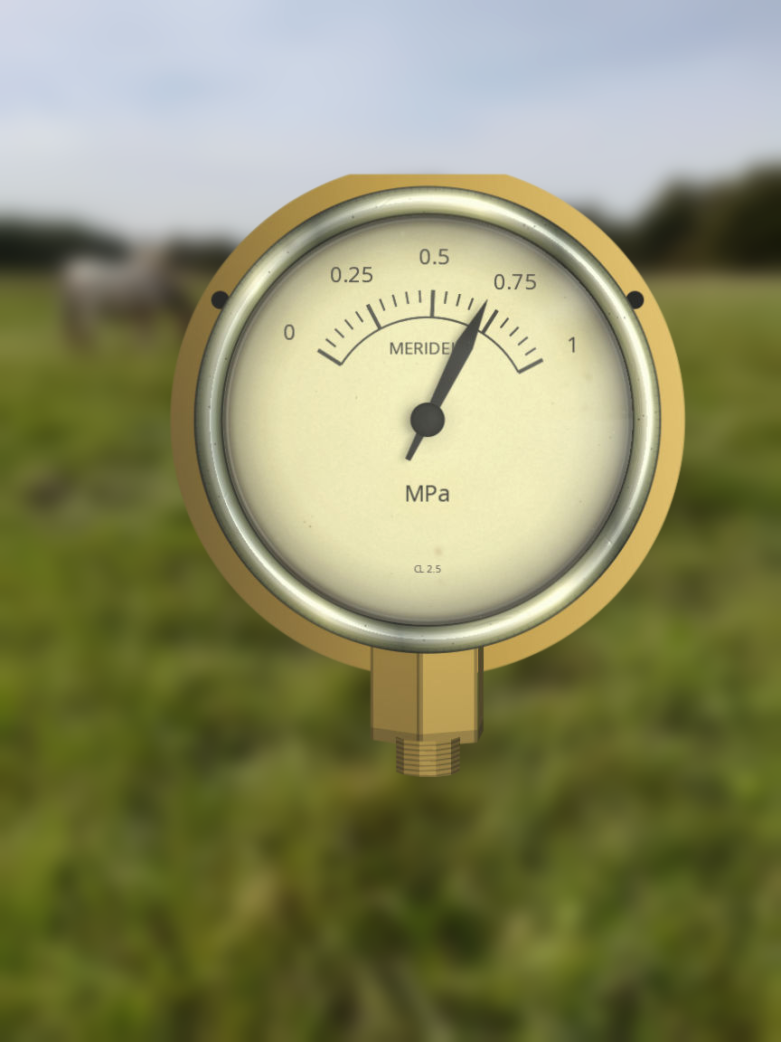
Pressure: value=0.7 unit=MPa
